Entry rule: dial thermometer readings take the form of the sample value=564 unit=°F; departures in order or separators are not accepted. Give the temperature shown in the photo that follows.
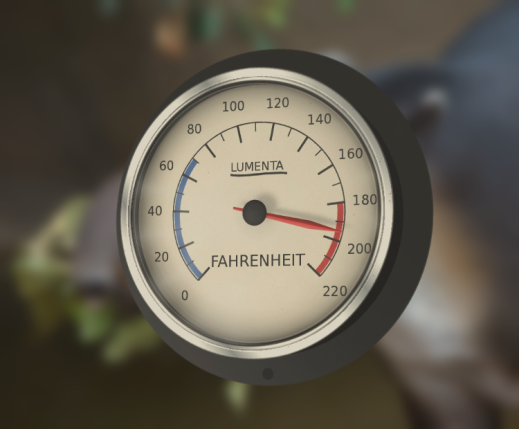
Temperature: value=195 unit=°F
